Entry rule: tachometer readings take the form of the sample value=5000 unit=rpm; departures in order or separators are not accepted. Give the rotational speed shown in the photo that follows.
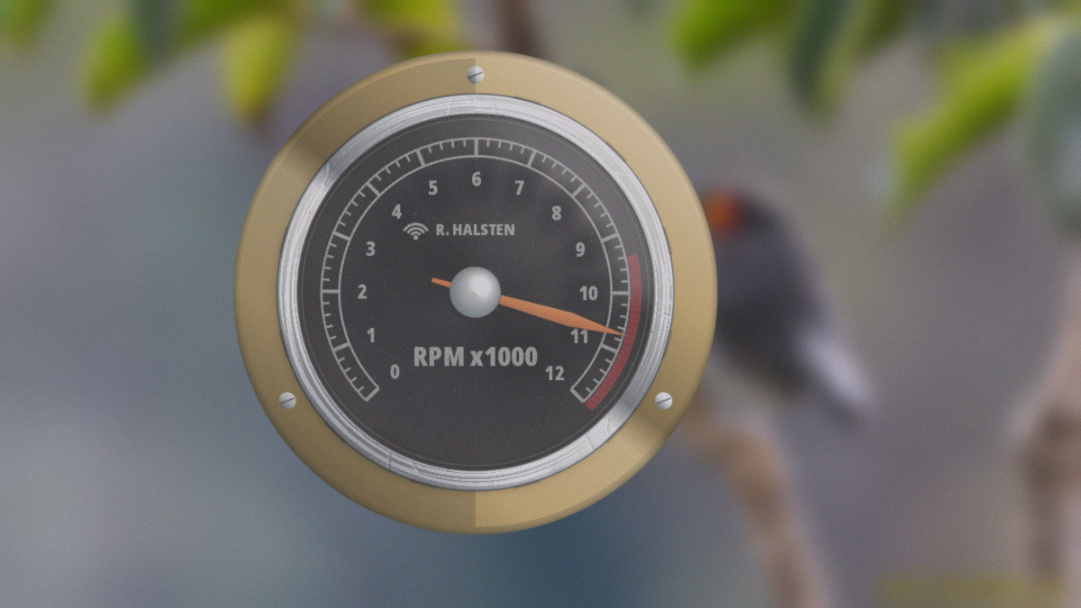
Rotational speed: value=10700 unit=rpm
